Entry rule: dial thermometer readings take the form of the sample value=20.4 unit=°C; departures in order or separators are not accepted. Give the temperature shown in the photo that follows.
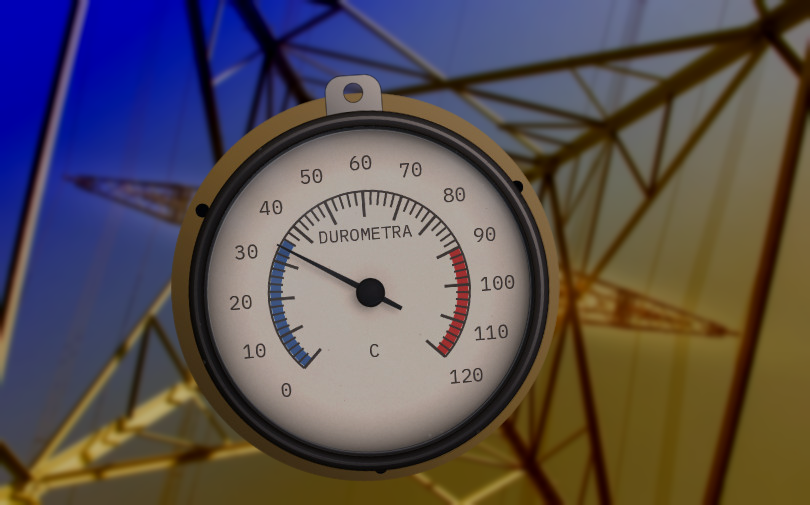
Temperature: value=34 unit=°C
